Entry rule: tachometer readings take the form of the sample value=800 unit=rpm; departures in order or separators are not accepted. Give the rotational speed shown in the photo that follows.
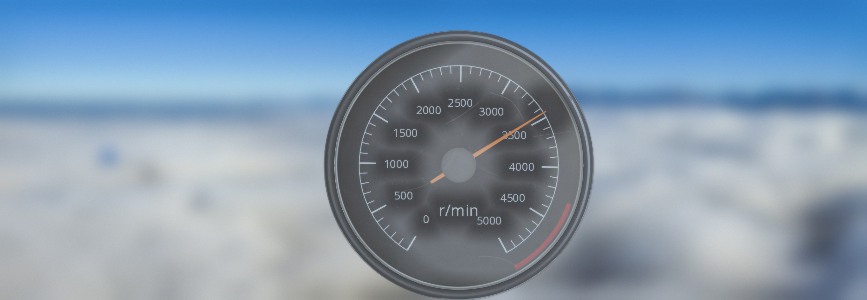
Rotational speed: value=3450 unit=rpm
